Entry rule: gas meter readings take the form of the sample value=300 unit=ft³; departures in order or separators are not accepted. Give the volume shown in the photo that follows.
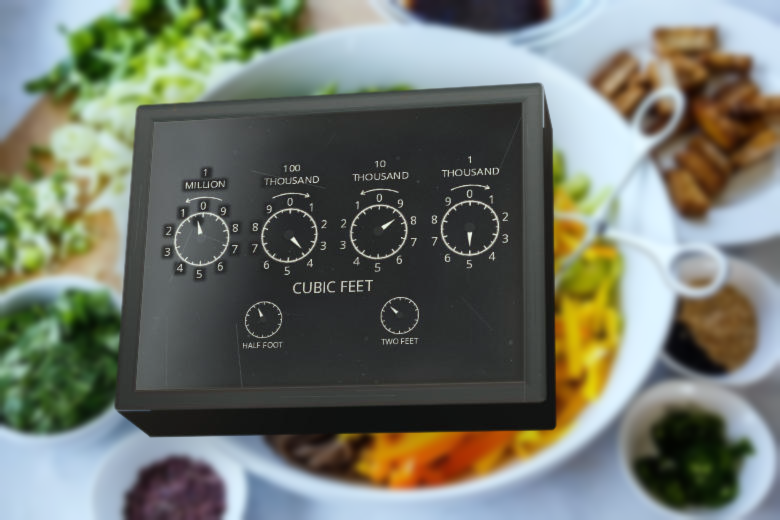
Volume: value=38500 unit=ft³
